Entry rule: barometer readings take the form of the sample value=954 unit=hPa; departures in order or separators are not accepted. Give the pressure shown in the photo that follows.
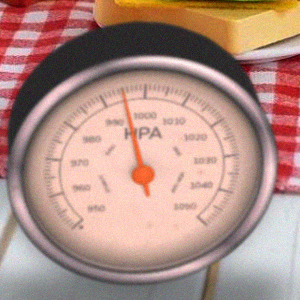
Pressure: value=995 unit=hPa
